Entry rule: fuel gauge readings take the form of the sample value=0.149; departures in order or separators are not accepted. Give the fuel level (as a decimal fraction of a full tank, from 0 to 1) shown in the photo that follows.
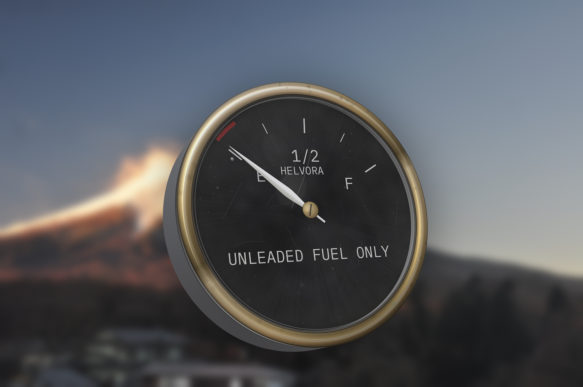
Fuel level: value=0
